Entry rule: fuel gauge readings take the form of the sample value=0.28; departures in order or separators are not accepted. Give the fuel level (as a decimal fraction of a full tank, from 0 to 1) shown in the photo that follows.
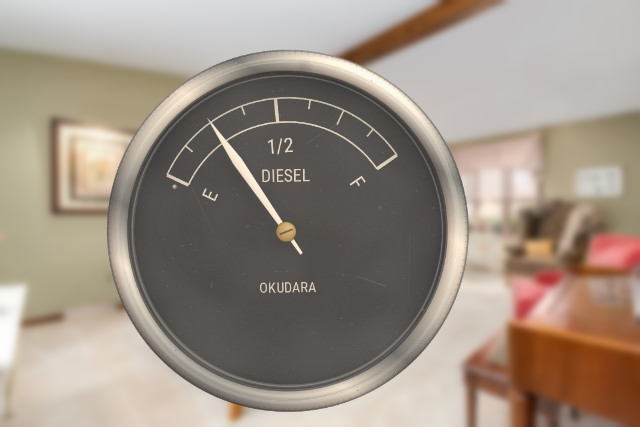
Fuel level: value=0.25
